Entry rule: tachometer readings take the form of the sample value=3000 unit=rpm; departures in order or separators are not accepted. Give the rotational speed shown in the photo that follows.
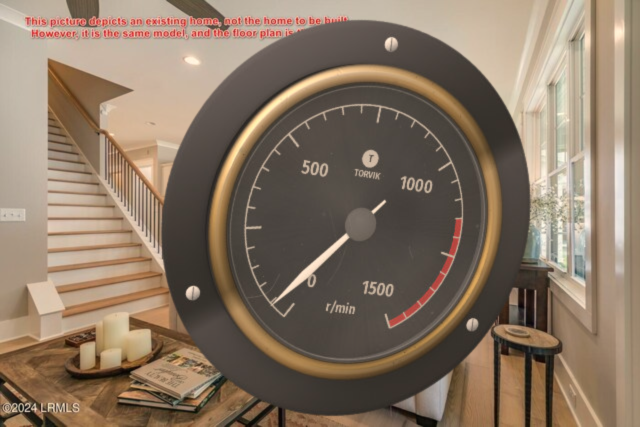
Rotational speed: value=50 unit=rpm
